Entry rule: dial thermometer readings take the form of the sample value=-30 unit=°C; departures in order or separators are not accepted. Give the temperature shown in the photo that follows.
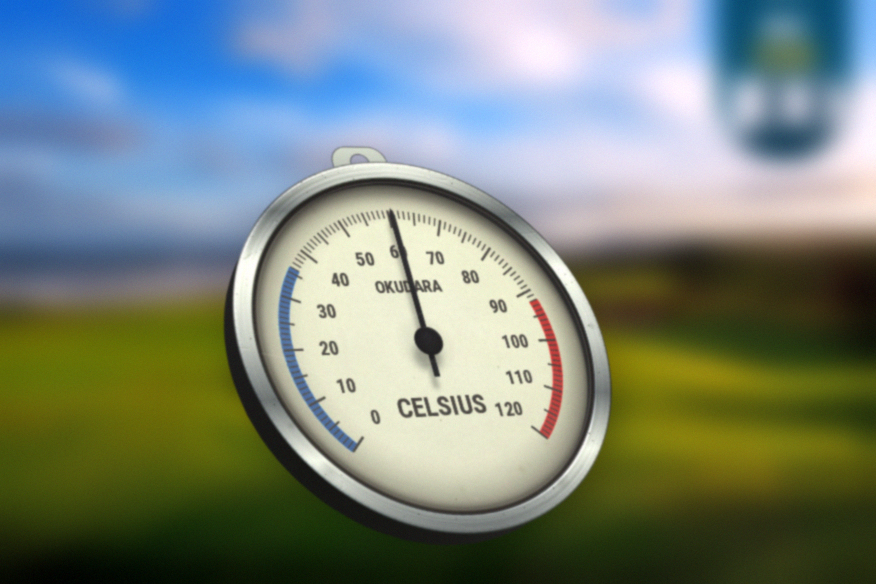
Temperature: value=60 unit=°C
